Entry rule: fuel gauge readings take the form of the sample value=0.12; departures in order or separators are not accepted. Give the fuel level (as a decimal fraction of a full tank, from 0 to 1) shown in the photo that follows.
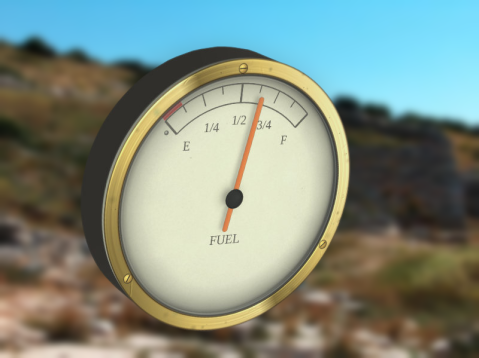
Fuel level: value=0.625
